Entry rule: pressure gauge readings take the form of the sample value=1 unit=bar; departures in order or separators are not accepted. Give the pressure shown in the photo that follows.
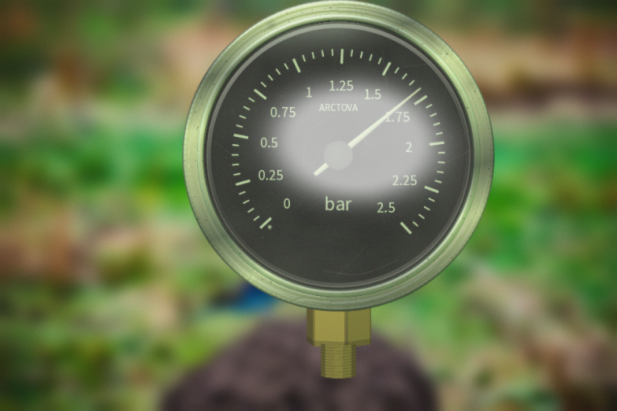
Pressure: value=1.7 unit=bar
